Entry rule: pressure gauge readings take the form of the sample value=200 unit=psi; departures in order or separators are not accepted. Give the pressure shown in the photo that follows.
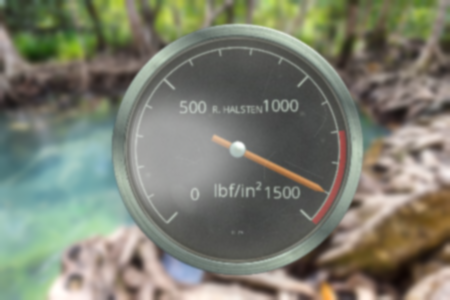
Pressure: value=1400 unit=psi
